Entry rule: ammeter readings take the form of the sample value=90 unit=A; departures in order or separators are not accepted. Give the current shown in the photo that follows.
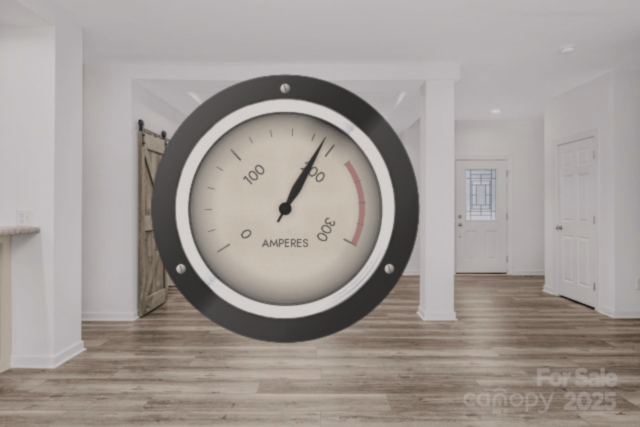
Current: value=190 unit=A
